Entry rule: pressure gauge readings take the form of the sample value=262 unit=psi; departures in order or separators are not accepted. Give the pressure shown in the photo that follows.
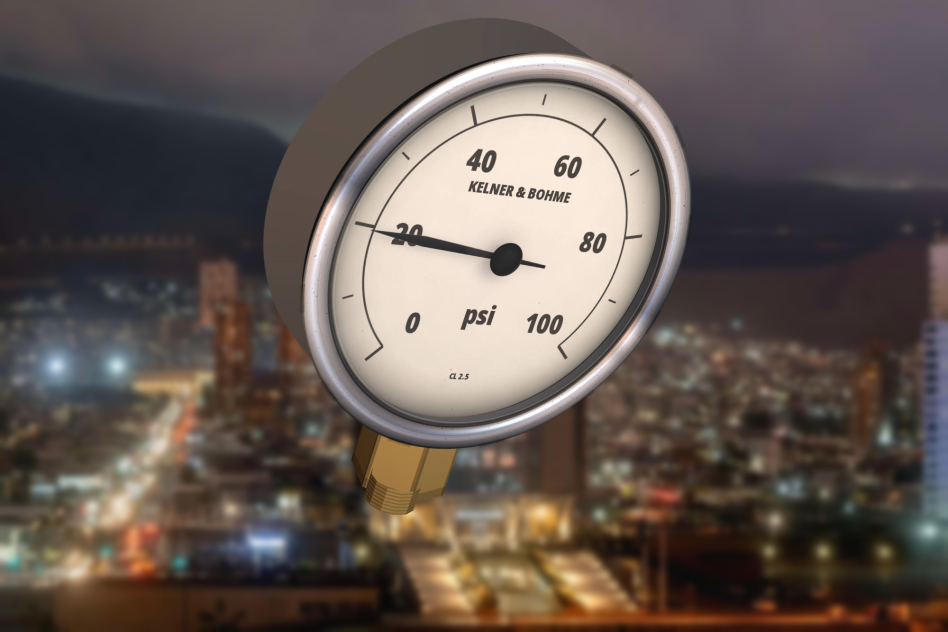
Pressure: value=20 unit=psi
